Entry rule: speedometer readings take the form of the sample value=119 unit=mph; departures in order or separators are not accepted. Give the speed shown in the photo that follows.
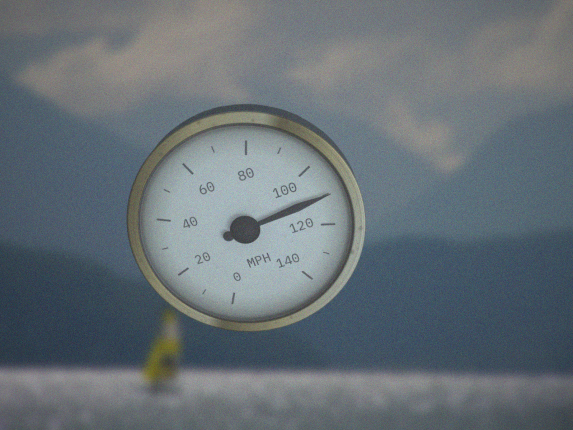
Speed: value=110 unit=mph
